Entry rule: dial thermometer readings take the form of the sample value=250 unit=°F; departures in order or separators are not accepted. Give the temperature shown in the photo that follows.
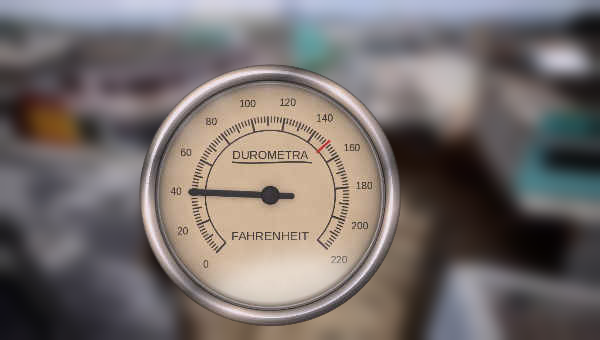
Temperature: value=40 unit=°F
